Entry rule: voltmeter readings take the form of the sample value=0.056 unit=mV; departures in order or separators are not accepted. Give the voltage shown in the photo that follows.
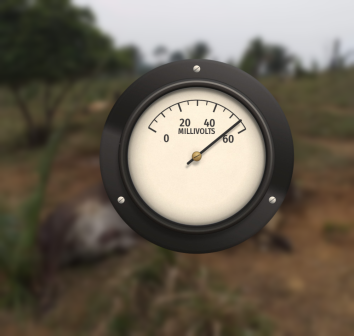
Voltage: value=55 unit=mV
